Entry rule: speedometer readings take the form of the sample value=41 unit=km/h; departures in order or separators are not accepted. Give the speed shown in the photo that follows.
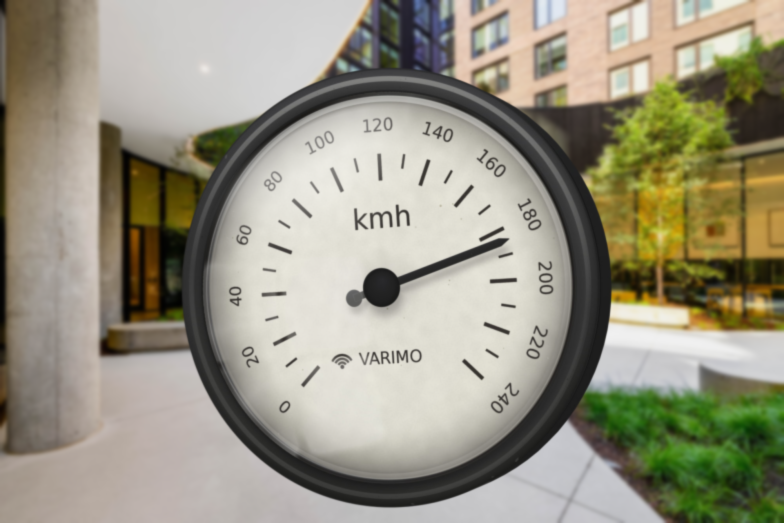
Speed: value=185 unit=km/h
